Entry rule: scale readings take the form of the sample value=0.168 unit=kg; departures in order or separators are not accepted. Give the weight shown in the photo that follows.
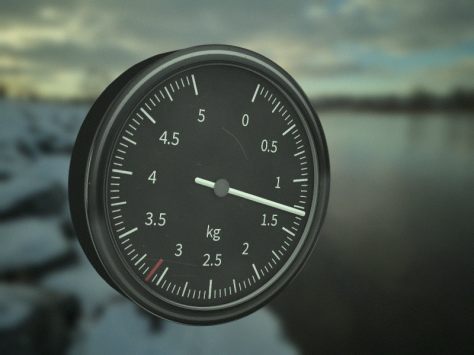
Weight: value=1.3 unit=kg
